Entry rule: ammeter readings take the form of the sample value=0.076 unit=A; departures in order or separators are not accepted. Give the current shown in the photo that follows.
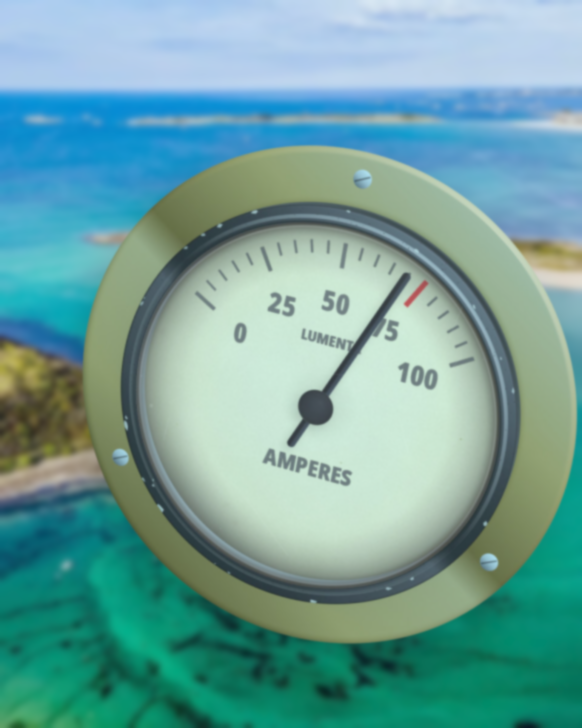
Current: value=70 unit=A
